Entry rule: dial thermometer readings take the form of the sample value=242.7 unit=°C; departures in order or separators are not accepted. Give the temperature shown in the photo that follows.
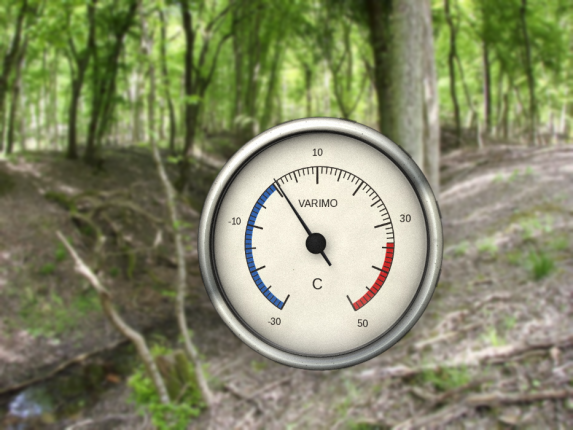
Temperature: value=1 unit=°C
